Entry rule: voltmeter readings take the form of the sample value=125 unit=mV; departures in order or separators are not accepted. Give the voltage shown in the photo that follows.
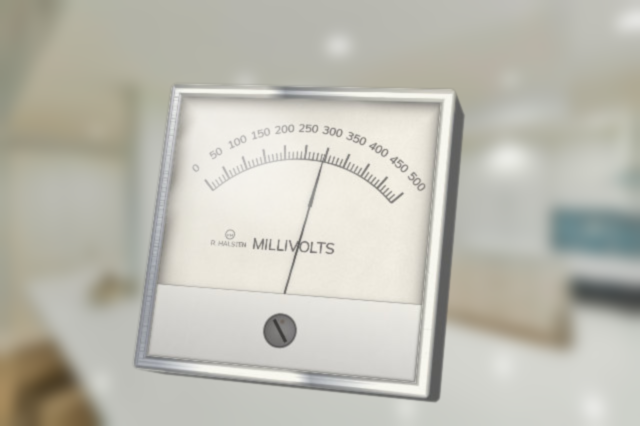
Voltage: value=300 unit=mV
